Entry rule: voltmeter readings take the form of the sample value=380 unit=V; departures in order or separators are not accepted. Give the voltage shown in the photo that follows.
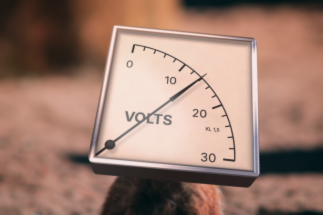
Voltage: value=14 unit=V
